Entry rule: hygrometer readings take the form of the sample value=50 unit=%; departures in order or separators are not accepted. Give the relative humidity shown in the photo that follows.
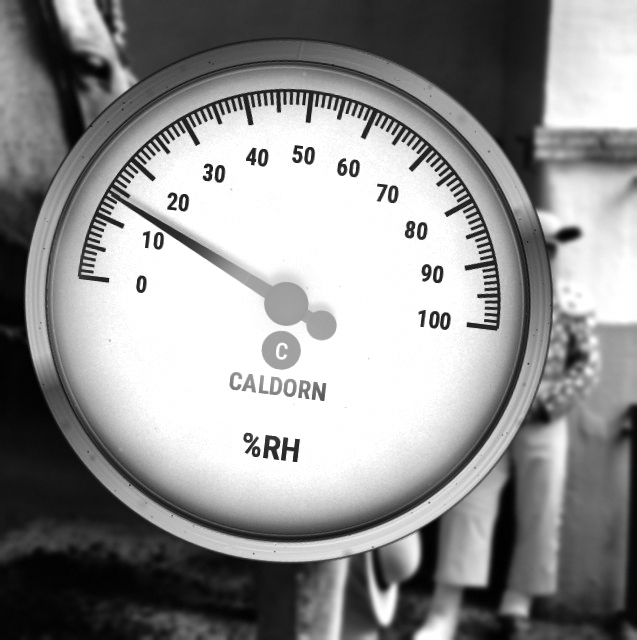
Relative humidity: value=14 unit=%
